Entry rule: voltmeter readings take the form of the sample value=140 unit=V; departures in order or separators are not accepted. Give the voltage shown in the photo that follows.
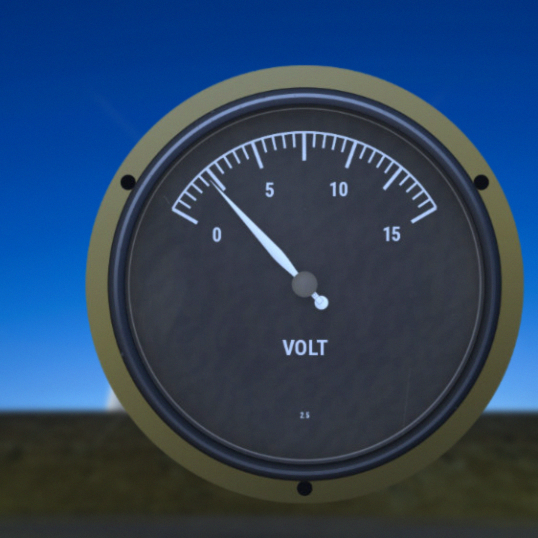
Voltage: value=2.25 unit=V
